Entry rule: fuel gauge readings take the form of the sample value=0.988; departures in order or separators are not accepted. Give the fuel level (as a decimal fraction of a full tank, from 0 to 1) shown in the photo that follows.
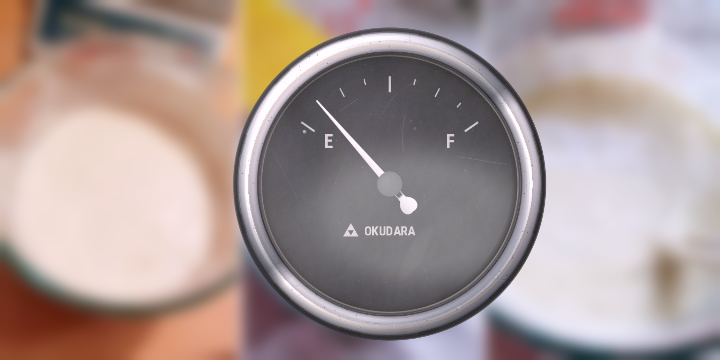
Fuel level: value=0.125
